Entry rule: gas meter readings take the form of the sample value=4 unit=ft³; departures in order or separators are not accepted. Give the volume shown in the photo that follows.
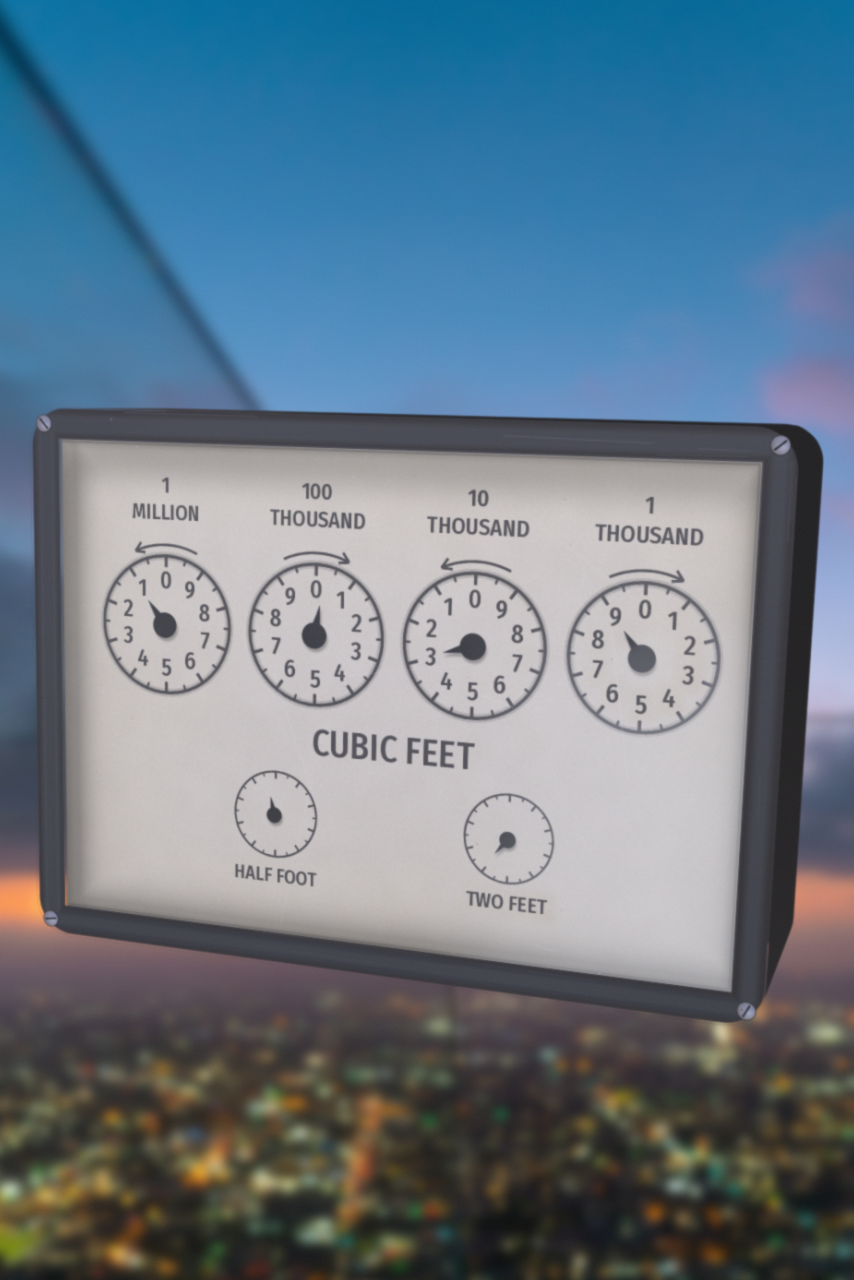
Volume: value=102900 unit=ft³
